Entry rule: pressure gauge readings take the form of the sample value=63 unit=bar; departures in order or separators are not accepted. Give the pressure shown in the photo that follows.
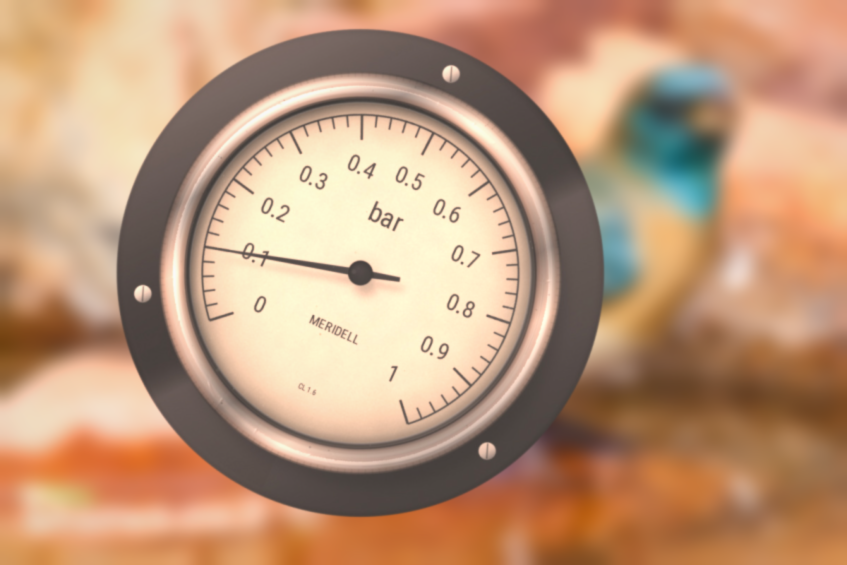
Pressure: value=0.1 unit=bar
